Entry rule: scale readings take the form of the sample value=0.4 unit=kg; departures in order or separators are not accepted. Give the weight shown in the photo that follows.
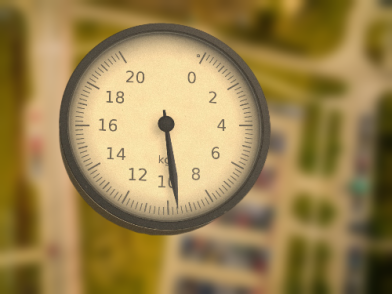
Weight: value=9.6 unit=kg
